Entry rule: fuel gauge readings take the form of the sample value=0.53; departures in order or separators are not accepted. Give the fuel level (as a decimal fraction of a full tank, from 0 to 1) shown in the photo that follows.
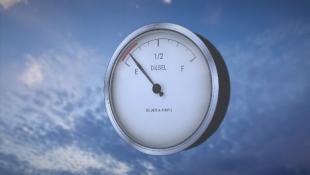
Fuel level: value=0.125
